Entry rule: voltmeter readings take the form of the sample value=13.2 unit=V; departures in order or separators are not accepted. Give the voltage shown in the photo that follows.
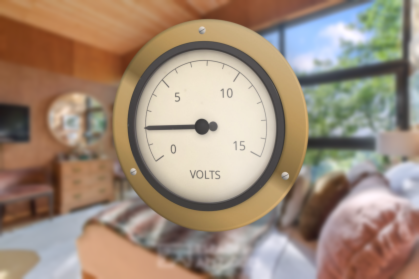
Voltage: value=2 unit=V
